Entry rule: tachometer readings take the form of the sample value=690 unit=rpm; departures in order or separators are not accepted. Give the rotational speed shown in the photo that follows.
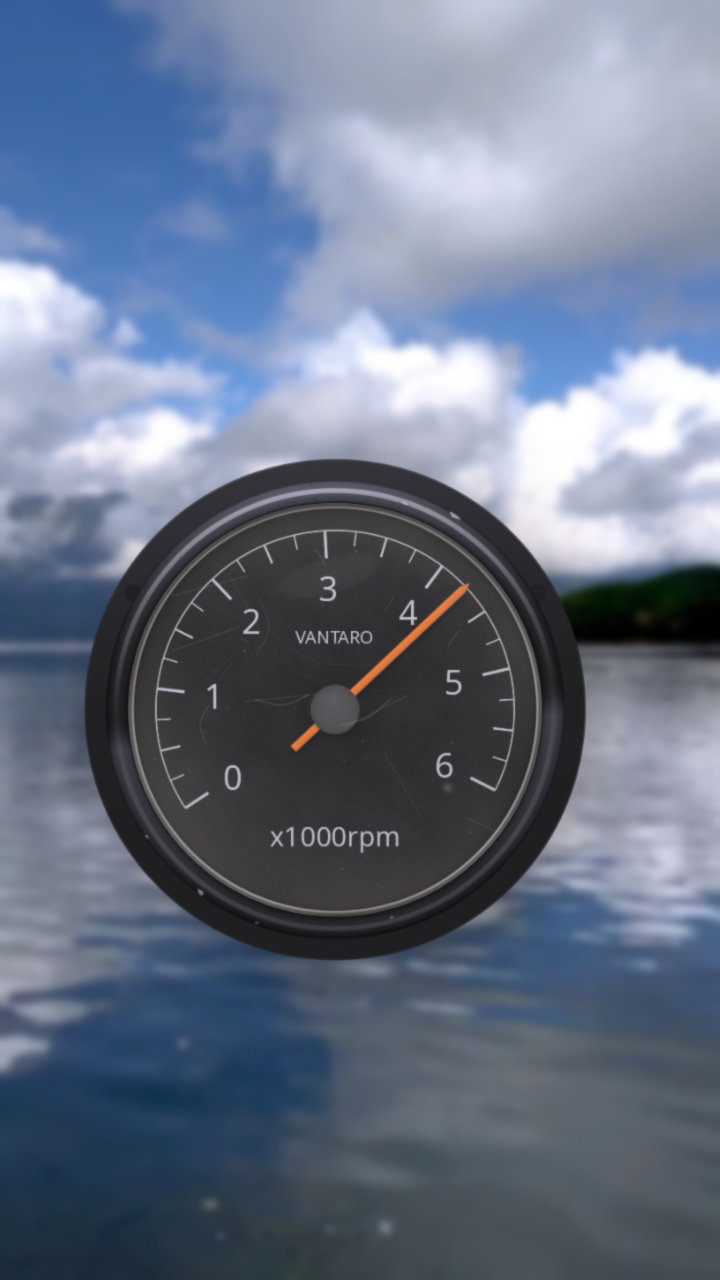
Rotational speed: value=4250 unit=rpm
